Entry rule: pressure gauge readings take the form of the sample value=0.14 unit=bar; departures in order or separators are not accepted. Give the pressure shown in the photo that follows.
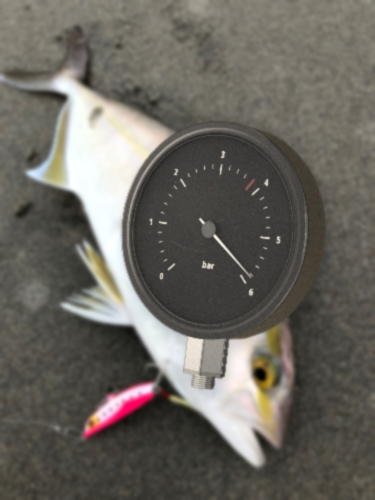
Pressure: value=5.8 unit=bar
